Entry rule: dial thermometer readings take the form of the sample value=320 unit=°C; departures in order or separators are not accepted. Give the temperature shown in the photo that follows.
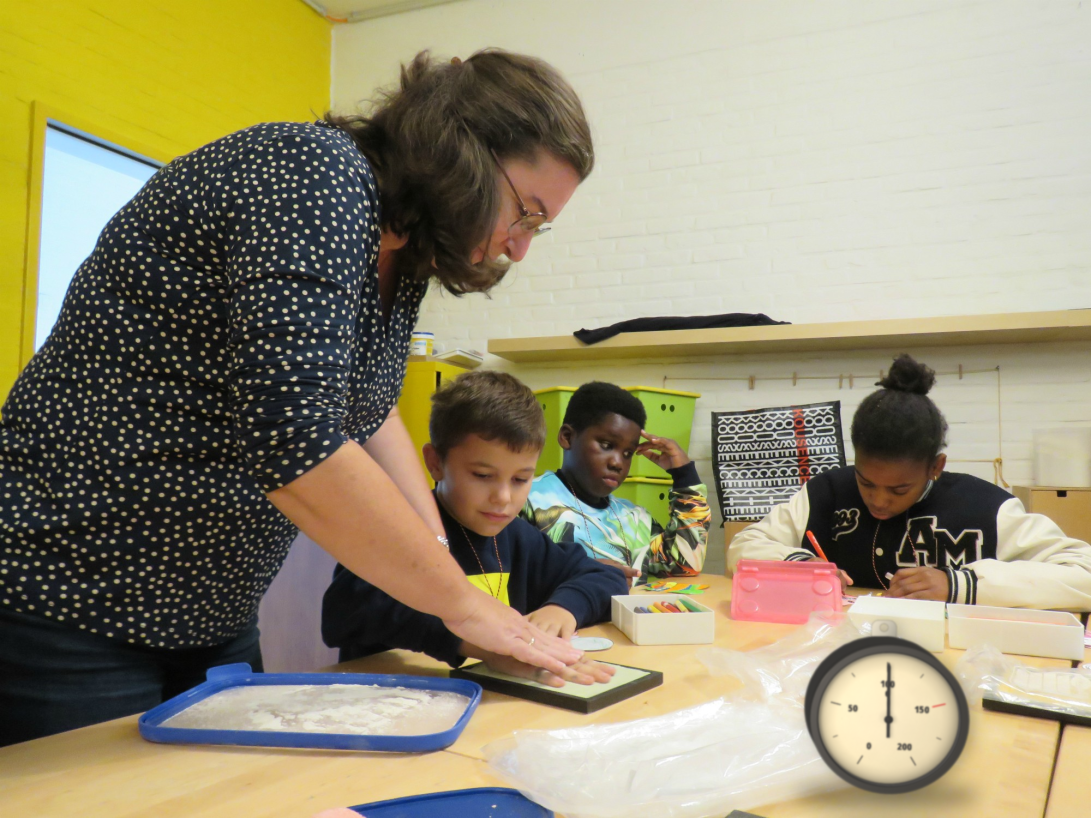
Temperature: value=100 unit=°C
